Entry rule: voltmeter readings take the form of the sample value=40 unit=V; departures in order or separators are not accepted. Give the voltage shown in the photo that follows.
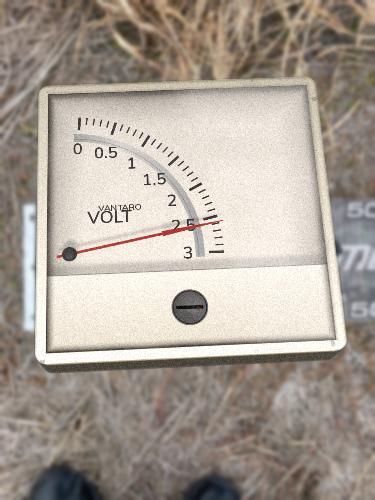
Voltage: value=2.6 unit=V
